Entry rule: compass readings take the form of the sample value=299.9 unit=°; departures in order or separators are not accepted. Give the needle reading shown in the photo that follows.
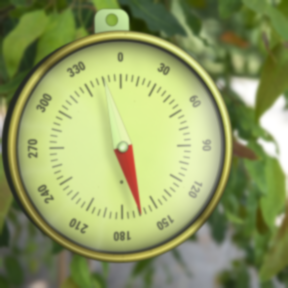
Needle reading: value=165 unit=°
